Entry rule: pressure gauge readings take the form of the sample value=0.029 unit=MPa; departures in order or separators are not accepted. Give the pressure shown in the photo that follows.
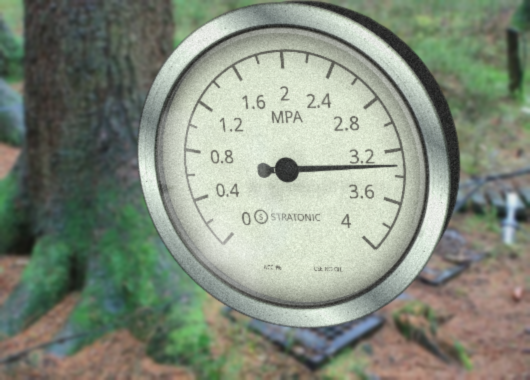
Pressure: value=3.3 unit=MPa
